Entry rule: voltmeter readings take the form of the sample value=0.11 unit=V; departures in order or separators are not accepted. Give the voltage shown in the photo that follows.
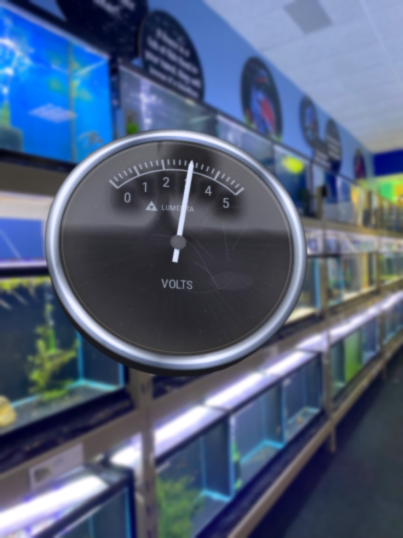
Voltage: value=3 unit=V
